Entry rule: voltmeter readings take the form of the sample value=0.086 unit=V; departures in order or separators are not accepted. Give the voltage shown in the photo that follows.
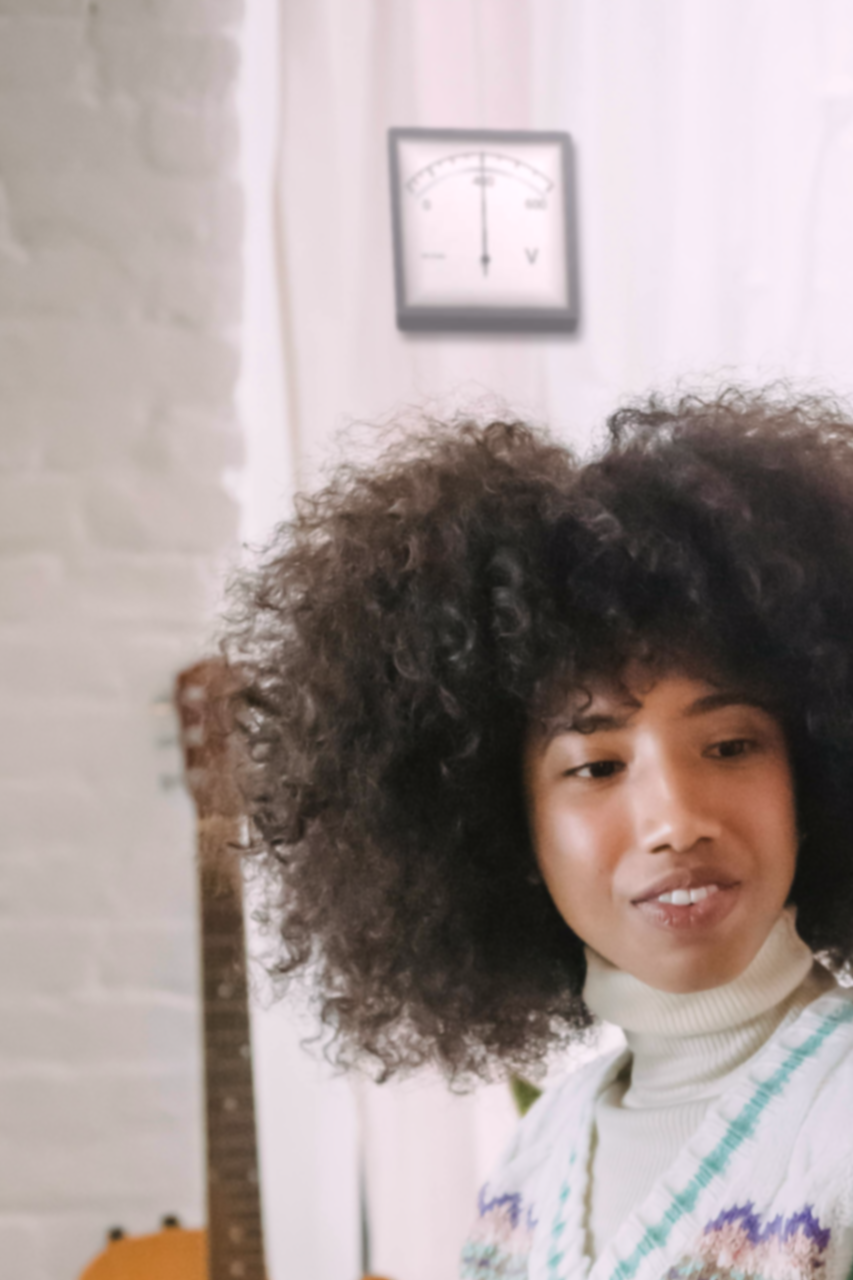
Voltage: value=400 unit=V
